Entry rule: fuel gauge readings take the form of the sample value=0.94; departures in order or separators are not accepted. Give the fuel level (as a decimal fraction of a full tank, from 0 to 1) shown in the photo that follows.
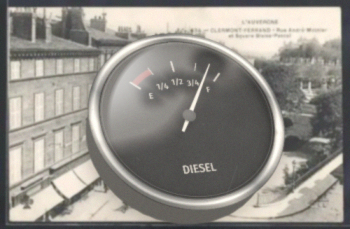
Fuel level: value=0.875
